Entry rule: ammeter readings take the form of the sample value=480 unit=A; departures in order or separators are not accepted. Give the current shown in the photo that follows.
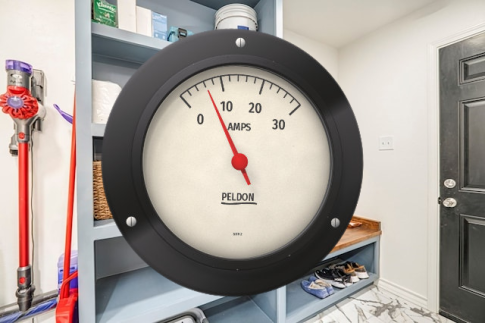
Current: value=6 unit=A
